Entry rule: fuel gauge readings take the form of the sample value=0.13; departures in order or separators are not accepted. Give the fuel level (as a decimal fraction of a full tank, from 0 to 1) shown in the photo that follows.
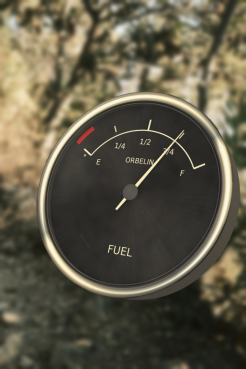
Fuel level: value=0.75
